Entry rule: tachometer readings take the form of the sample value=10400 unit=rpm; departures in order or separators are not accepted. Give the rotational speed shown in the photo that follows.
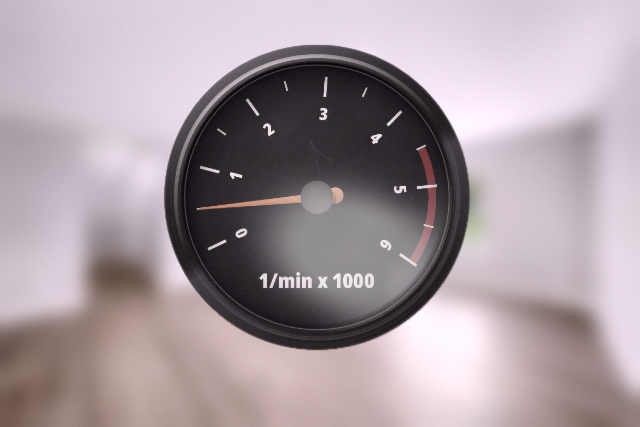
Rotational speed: value=500 unit=rpm
